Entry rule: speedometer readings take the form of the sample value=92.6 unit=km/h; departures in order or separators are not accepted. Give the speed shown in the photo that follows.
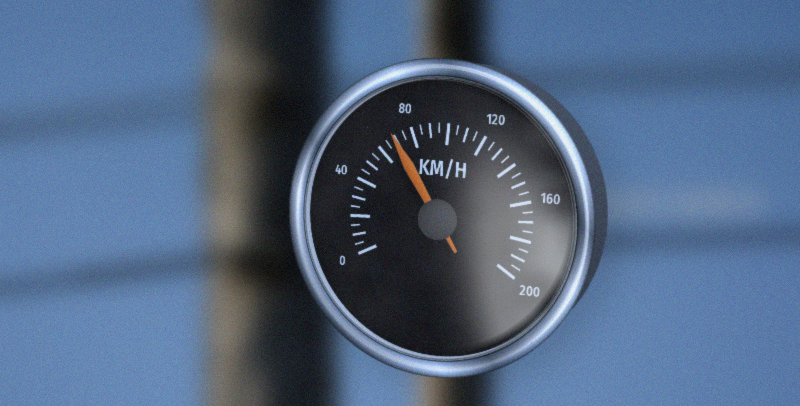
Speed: value=70 unit=km/h
